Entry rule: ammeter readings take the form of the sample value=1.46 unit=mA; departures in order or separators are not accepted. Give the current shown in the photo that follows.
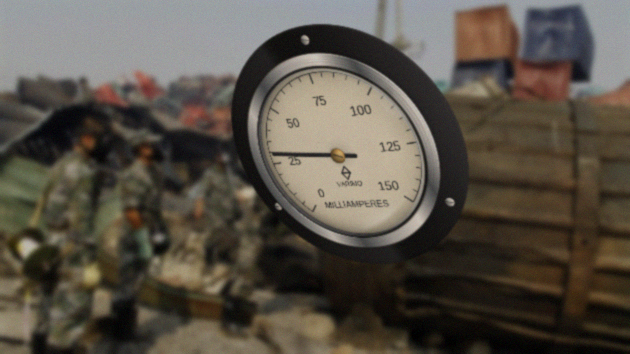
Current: value=30 unit=mA
